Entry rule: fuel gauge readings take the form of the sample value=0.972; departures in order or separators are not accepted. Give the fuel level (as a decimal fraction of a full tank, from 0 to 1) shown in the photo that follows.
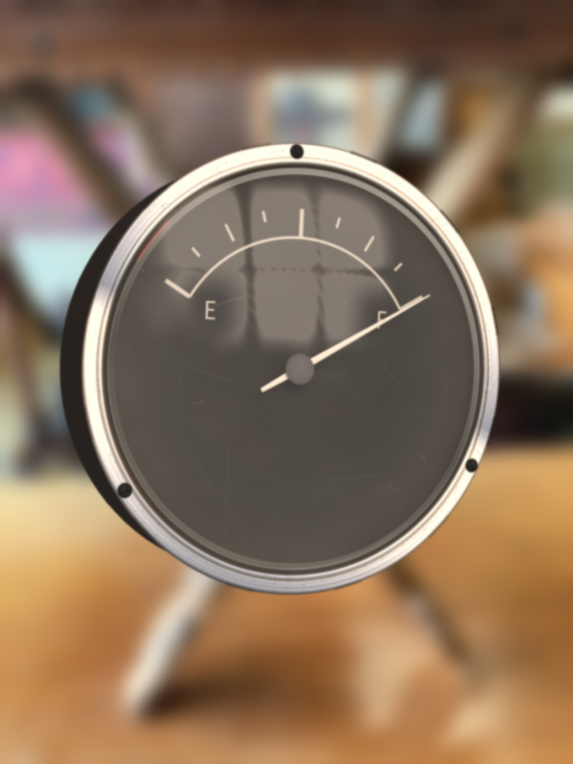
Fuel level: value=1
